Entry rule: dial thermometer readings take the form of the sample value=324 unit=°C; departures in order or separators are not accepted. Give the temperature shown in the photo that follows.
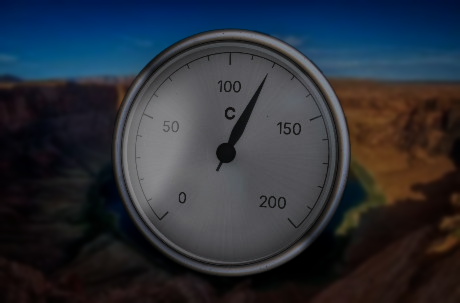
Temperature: value=120 unit=°C
